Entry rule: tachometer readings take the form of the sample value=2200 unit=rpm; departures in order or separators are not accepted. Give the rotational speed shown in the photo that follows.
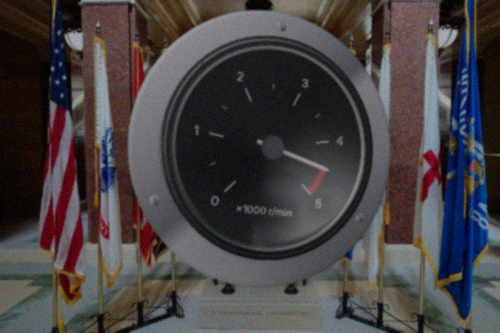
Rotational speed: value=4500 unit=rpm
